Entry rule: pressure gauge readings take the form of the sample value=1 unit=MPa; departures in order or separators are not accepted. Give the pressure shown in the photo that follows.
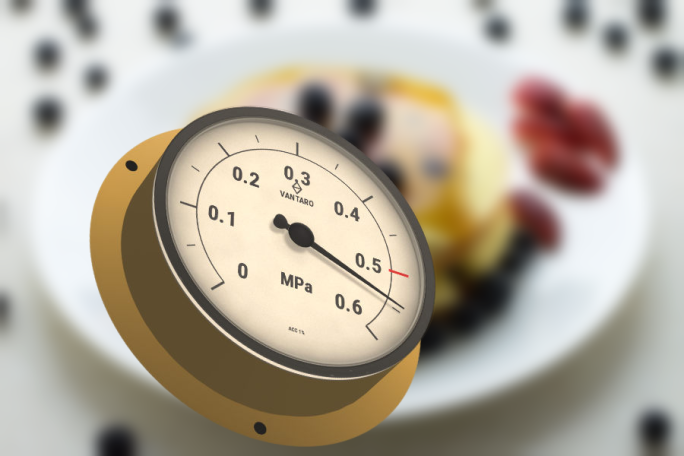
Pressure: value=0.55 unit=MPa
